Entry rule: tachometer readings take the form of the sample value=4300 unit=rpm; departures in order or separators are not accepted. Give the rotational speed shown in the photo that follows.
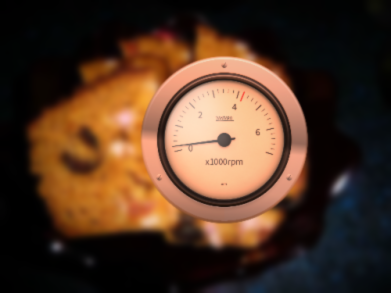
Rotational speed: value=200 unit=rpm
